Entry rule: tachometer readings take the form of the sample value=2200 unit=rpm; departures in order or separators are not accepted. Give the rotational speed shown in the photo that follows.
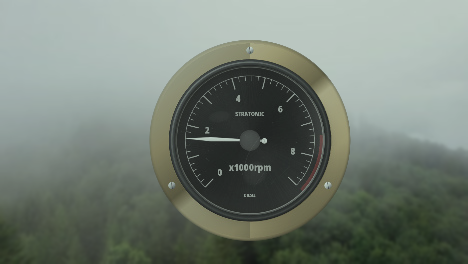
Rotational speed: value=1600 unit=rpm
